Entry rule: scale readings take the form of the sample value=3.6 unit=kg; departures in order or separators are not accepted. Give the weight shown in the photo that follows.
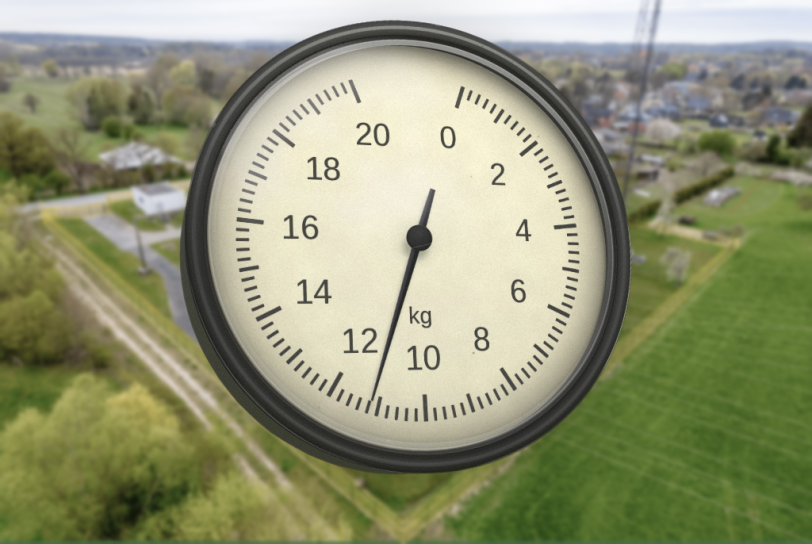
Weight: value=11.2 unit=kg
